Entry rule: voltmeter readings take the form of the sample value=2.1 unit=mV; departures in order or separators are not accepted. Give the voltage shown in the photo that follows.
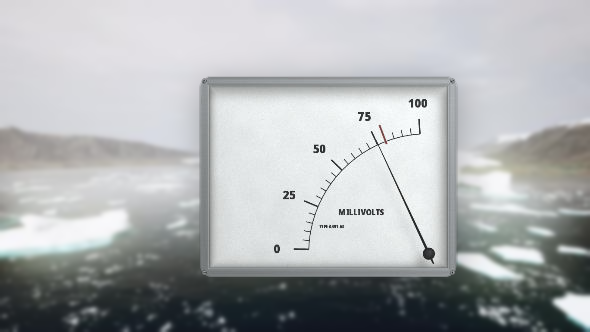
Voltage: value=75 unit=mV
